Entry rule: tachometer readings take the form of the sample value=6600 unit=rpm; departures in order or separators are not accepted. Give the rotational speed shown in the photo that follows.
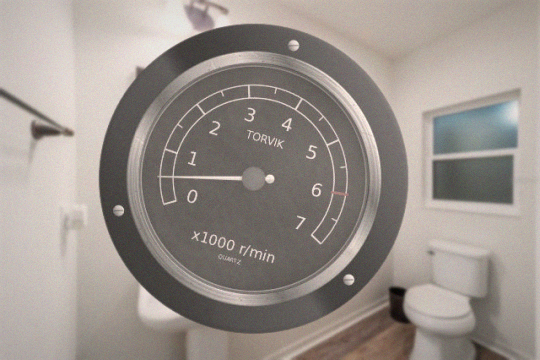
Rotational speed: value=500 unit=rpm
